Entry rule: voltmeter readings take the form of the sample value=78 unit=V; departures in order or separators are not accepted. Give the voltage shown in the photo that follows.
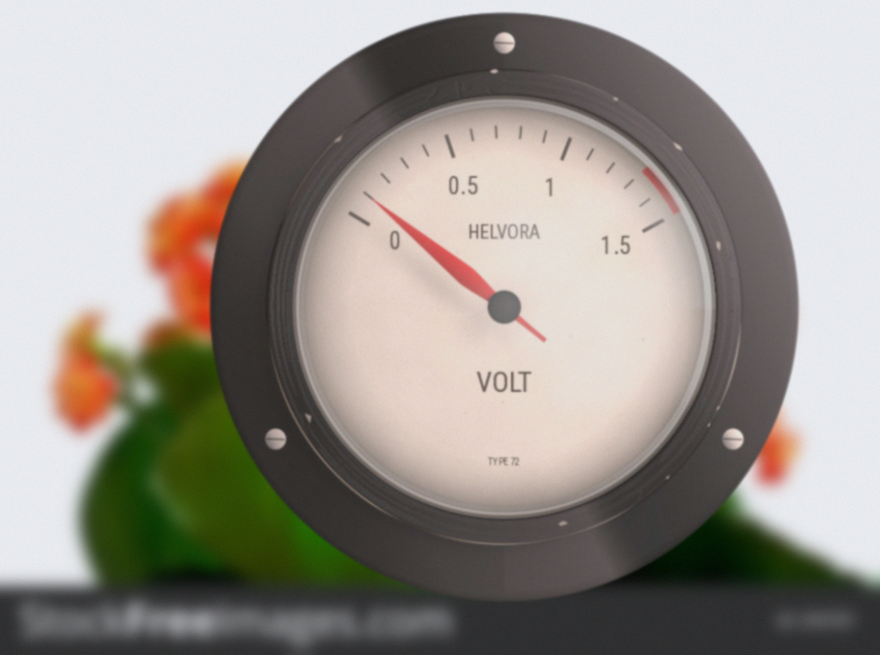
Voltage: value=0.1 unit=V
